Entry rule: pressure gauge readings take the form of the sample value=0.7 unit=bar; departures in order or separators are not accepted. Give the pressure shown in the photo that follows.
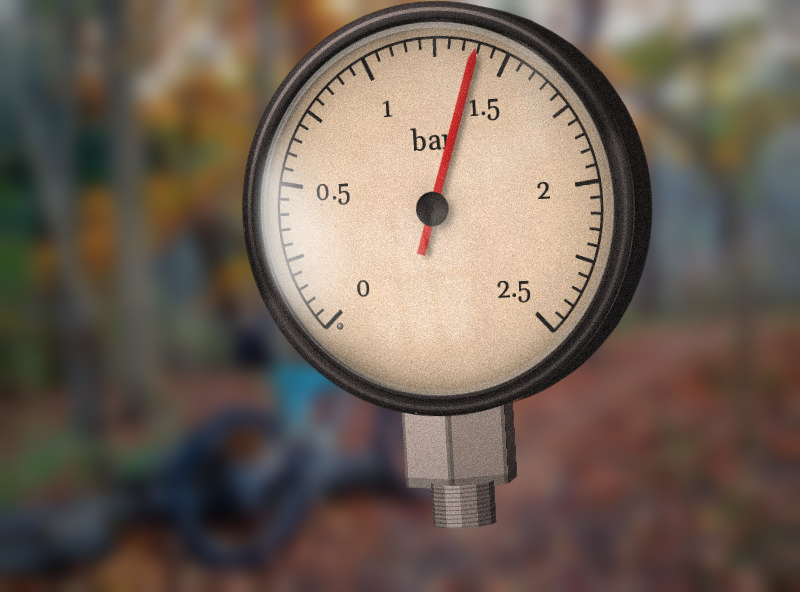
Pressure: value=1.4 unit=bar
